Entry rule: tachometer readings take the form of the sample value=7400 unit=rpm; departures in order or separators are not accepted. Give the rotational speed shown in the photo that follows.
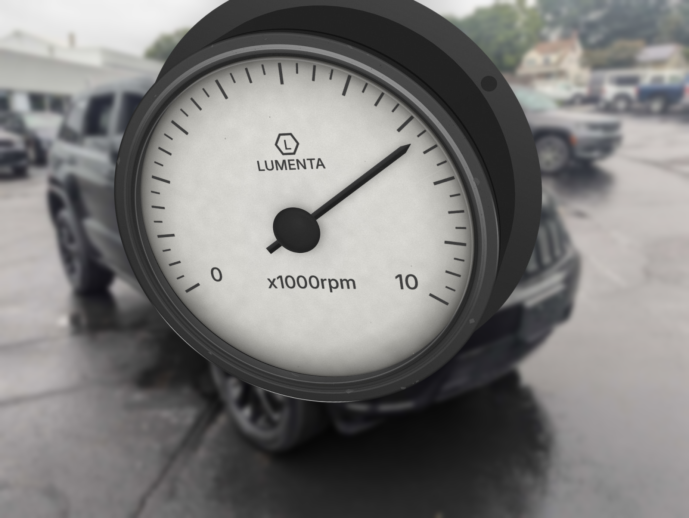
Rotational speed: value=7250 unit=rpm
